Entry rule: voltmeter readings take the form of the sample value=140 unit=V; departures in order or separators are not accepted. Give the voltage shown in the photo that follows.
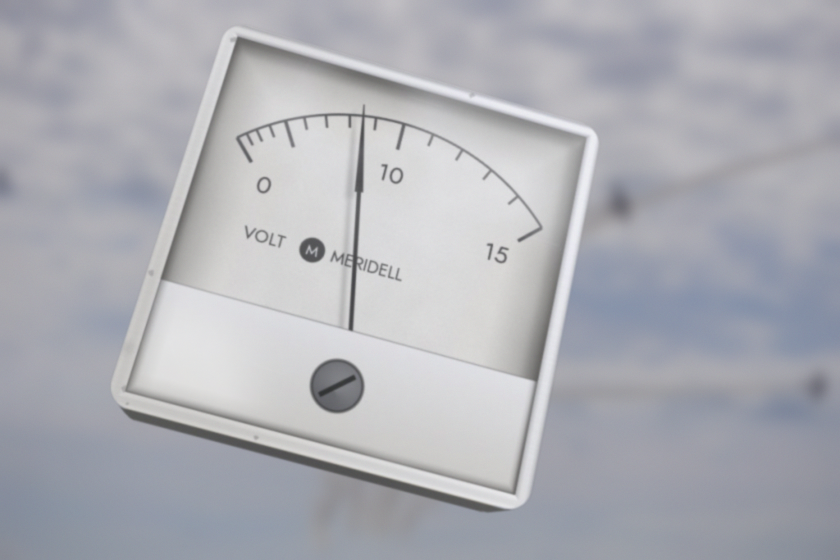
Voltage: value=8.5 unit=V
